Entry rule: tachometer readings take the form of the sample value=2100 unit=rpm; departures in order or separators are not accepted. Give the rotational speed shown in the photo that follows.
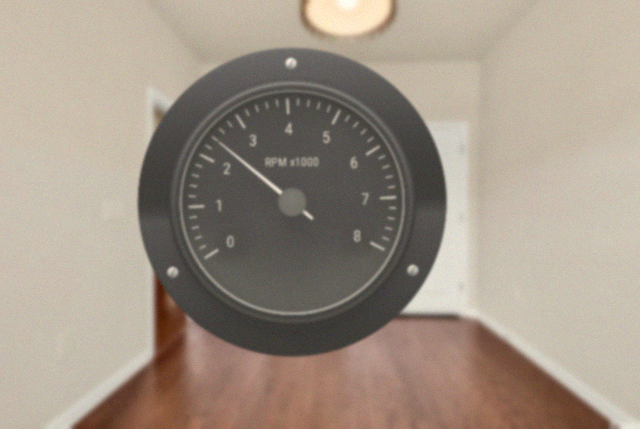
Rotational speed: value=2400 unit=rpm
